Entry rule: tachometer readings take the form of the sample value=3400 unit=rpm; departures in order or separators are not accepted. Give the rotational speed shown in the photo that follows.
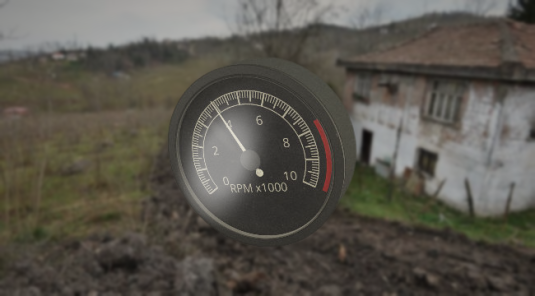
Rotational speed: value=4000 unit=rpm
